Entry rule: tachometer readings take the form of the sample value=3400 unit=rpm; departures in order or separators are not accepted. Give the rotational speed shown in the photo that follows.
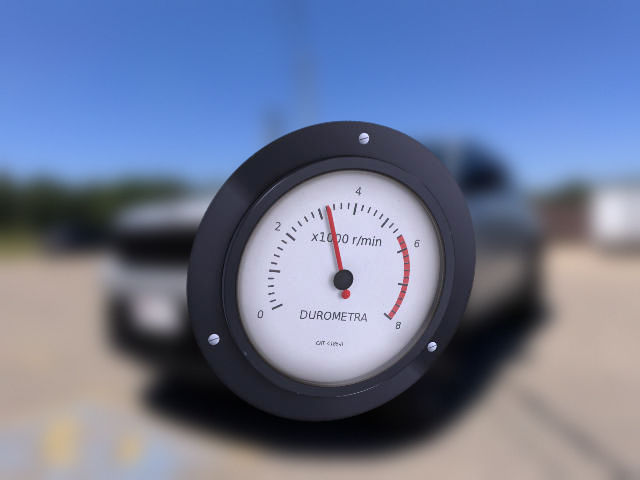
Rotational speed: value=3200 unit=rpm
